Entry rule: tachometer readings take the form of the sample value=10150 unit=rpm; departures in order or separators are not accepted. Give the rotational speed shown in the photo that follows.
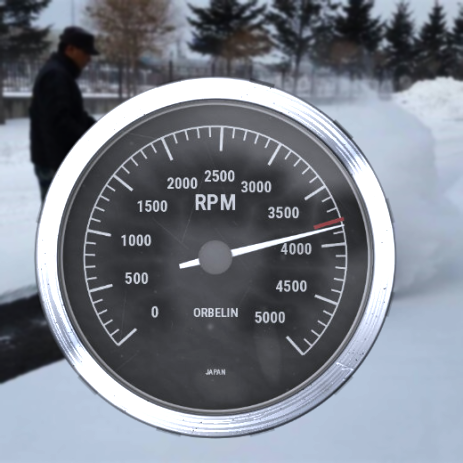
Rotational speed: value=3850 unit=rpm
